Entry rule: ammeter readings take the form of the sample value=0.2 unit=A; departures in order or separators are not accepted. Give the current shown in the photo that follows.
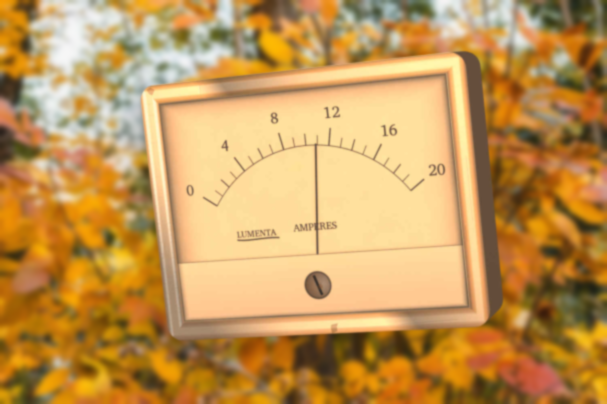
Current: value=11 unit=A
